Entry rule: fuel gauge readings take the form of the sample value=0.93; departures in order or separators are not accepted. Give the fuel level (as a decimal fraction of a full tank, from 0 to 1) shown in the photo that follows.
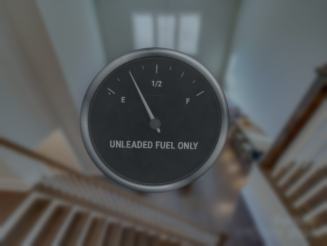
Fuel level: value=0.25
